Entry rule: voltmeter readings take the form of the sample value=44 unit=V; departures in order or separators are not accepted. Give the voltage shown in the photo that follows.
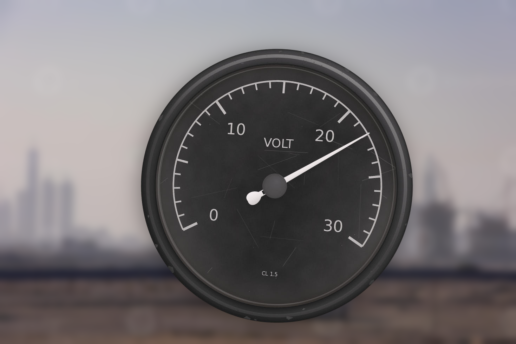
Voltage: value=22 unit=V
